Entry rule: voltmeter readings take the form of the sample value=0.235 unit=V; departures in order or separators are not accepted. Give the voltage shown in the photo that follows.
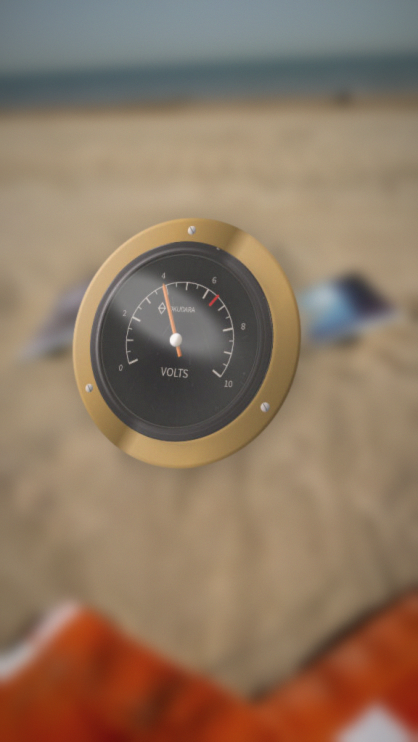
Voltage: value=4 unit=V
